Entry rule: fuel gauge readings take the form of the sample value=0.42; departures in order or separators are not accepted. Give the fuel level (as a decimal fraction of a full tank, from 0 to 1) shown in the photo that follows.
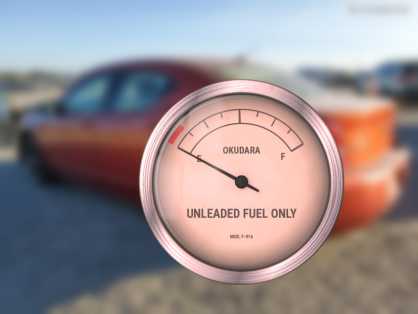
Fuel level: value=0
